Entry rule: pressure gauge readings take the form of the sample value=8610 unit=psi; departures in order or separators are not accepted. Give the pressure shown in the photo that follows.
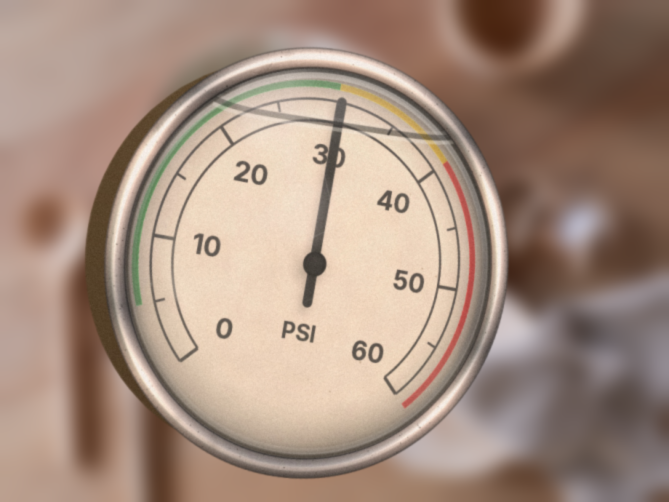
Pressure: value=30 unit=psi
